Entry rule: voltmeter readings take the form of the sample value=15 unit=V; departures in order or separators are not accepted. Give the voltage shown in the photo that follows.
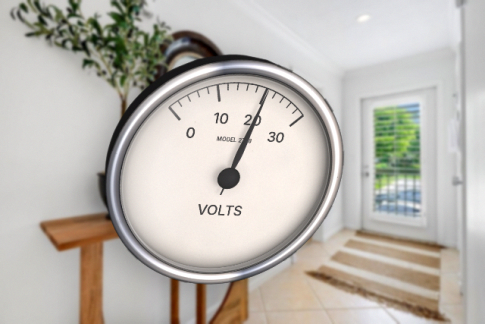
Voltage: value=20 unit=V
